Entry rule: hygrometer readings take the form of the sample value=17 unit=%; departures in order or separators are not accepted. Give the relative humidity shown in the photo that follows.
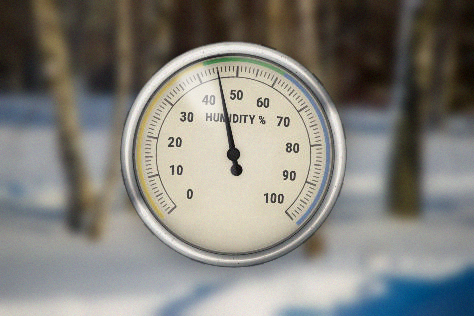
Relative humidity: value=45 unit=%
